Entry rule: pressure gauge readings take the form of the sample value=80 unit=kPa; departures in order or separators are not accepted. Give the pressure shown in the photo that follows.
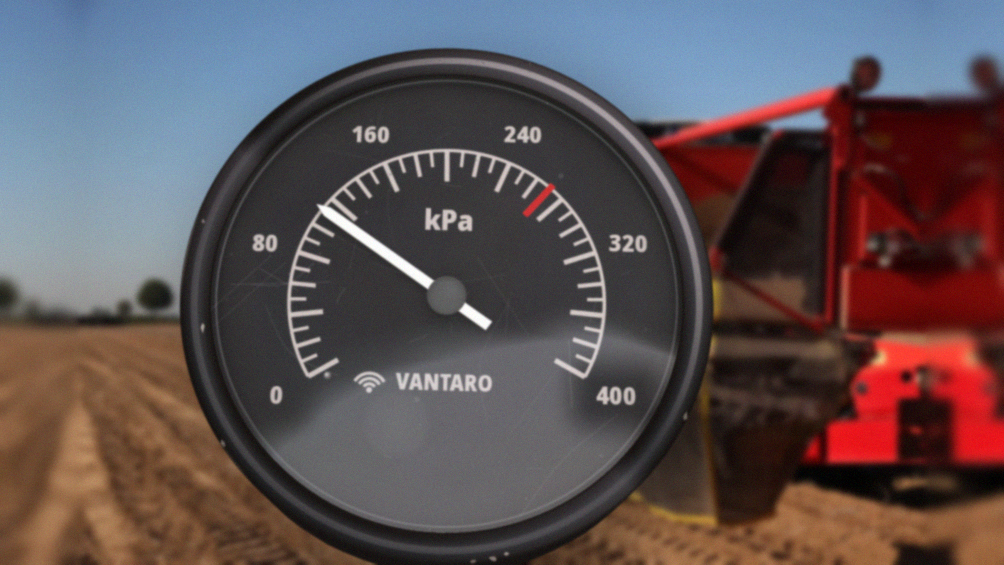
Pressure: value=110 unit=kPa
